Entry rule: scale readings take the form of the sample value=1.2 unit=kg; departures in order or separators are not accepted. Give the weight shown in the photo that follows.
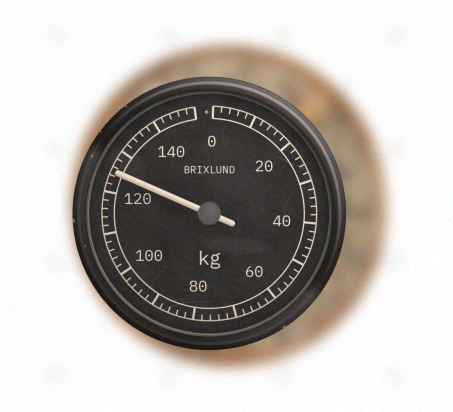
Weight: value=125 unit=kg
